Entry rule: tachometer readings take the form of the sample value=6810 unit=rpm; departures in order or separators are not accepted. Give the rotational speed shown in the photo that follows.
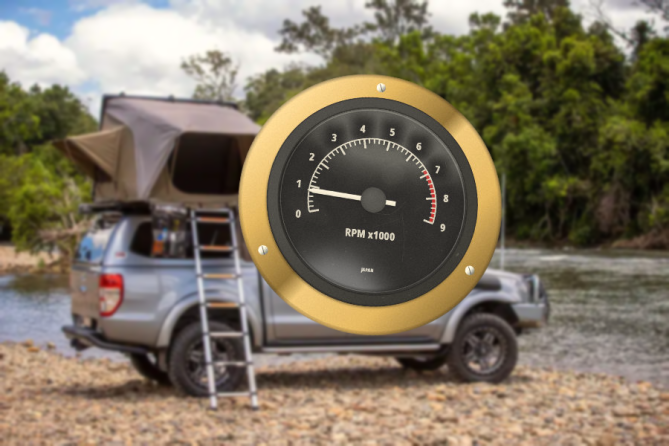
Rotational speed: value=800 unit=rpm
